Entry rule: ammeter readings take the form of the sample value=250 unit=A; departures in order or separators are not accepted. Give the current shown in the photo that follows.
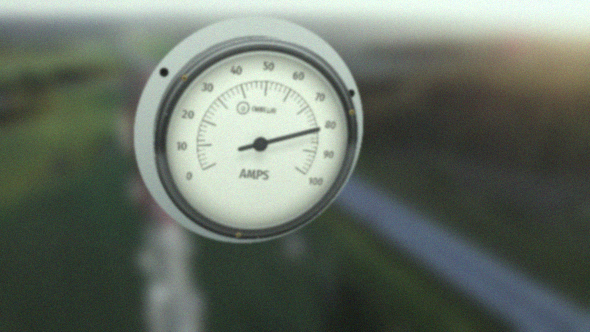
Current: value=80 unit=A
